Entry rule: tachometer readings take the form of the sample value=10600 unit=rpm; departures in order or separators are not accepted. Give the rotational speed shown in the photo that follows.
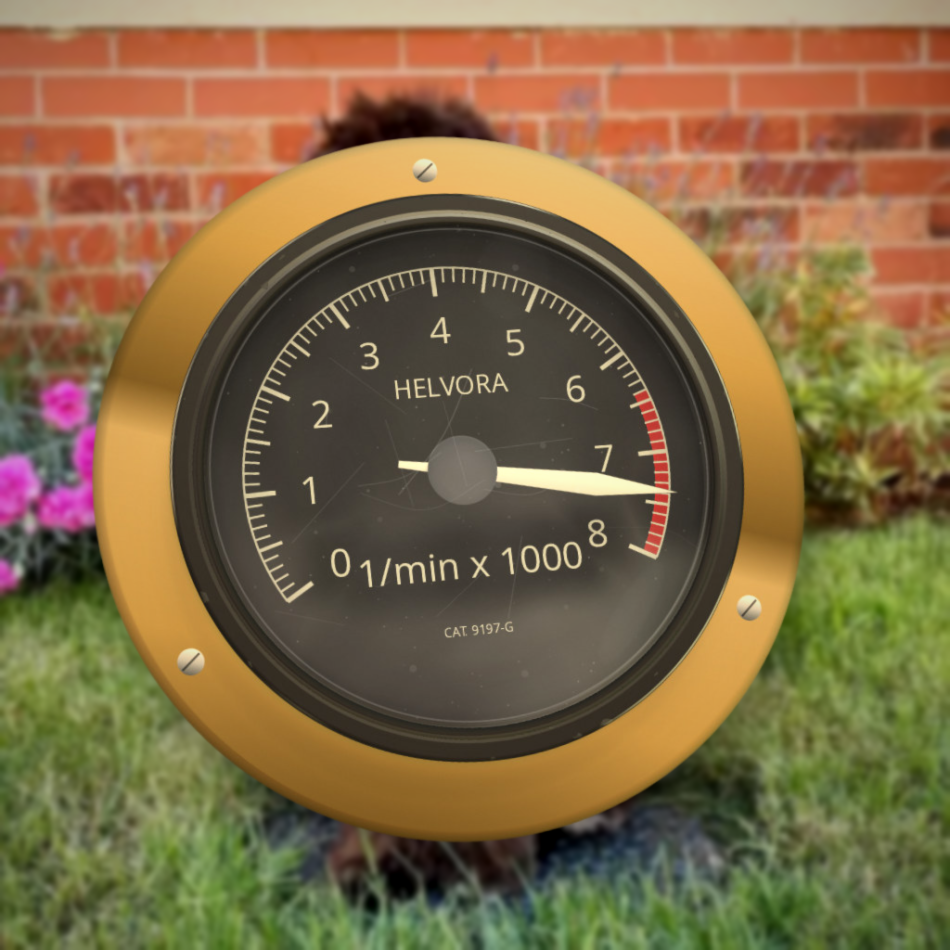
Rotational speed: value=7400 unit=rpm
